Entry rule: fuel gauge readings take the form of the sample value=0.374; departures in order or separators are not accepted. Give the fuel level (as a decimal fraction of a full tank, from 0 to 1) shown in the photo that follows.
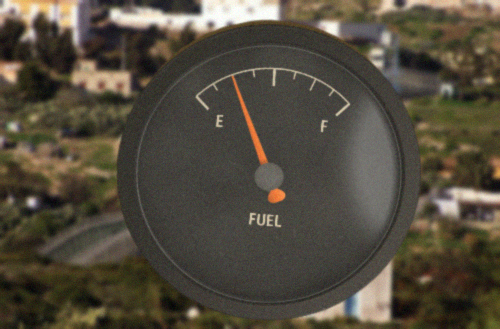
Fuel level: value=0.25
